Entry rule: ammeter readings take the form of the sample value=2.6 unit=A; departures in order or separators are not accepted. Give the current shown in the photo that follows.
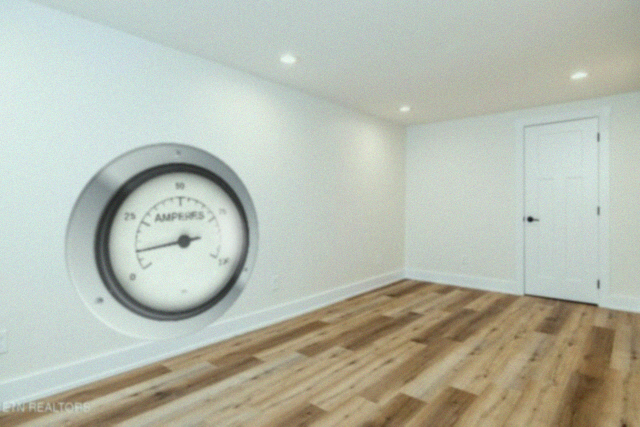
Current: value=10 unit=A
